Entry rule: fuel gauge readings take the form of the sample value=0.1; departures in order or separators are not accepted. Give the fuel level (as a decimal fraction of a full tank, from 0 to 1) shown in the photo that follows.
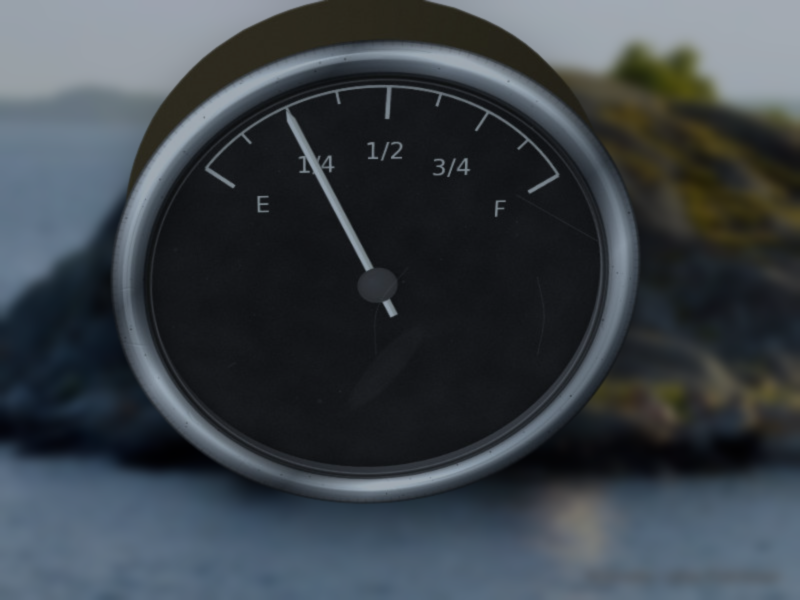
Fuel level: value=0.25
